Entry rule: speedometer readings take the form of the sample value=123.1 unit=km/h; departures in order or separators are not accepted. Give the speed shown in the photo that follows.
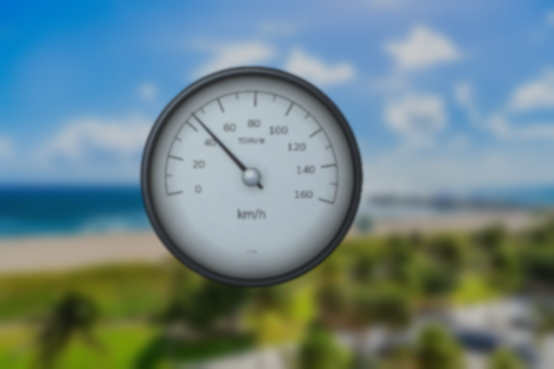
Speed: value=45 unit=km/h
